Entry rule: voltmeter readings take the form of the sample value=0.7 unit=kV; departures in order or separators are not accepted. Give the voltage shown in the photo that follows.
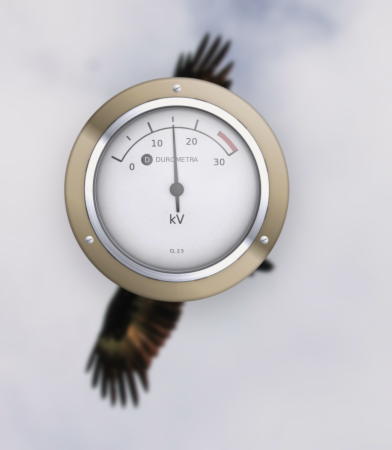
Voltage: value=15 unit=kV
